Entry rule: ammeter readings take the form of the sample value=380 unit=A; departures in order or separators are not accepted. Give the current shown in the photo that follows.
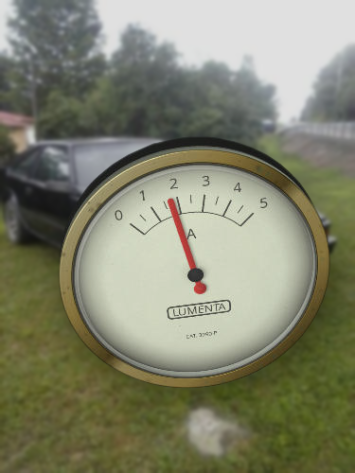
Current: value=1.75 unit=A
